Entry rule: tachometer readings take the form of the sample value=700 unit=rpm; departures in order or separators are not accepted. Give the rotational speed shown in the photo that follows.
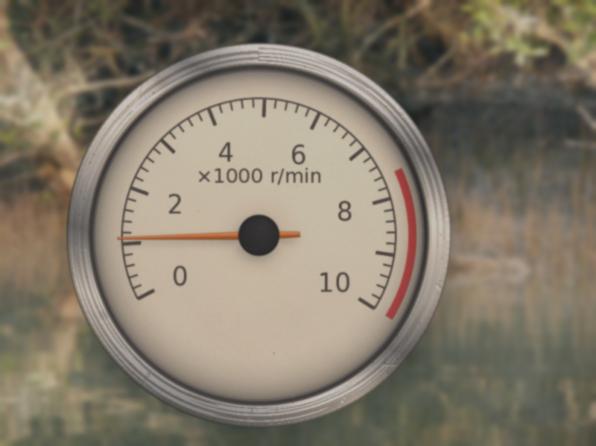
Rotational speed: value=1100 unit=rpm
